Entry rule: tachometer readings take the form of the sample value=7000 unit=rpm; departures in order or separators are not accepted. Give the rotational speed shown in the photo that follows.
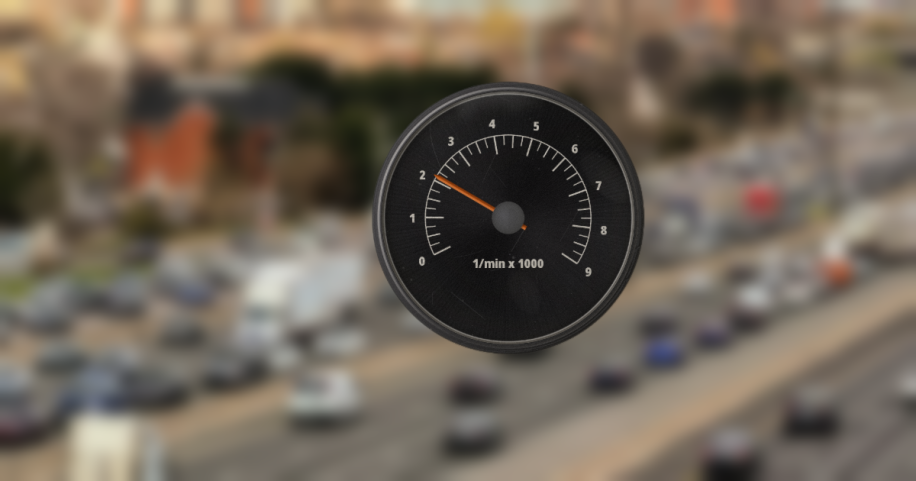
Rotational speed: value=2125 unit=rpm
